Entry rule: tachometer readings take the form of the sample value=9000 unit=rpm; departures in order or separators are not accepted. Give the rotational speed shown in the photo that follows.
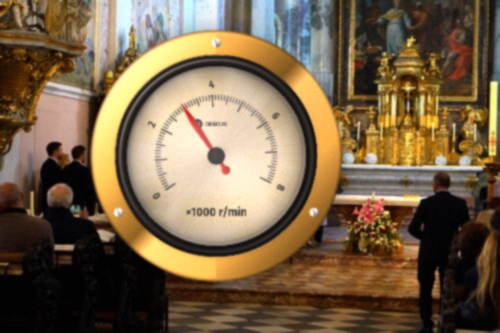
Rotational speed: value=3000 unit=rpm
